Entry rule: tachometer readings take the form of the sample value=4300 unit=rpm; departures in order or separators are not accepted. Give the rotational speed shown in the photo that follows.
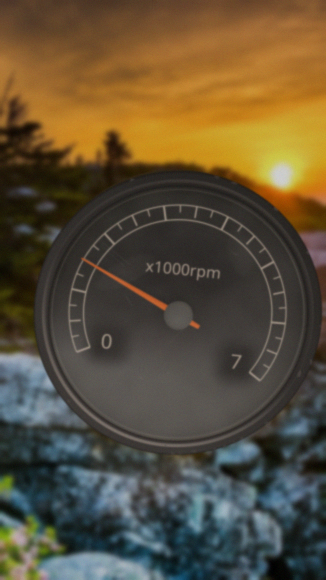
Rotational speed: value=1500 unit=rpm
